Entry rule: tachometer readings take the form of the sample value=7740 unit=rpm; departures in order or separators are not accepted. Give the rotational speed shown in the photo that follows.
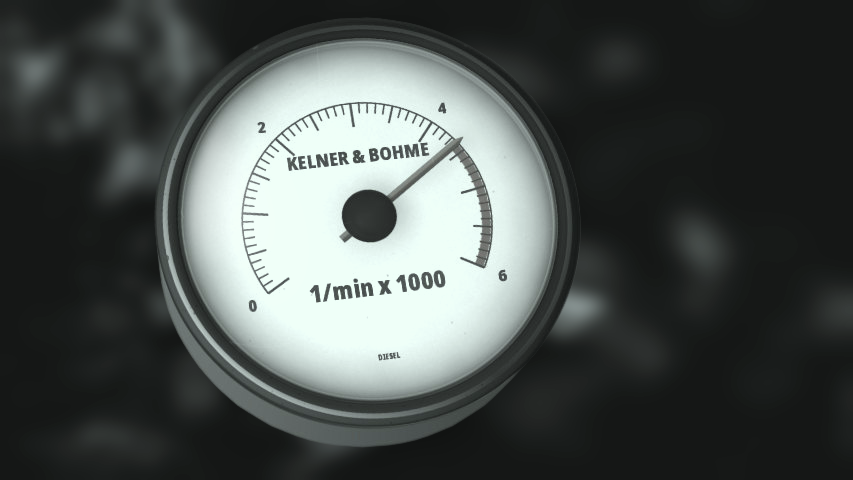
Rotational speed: value=4400 unit=rpm
